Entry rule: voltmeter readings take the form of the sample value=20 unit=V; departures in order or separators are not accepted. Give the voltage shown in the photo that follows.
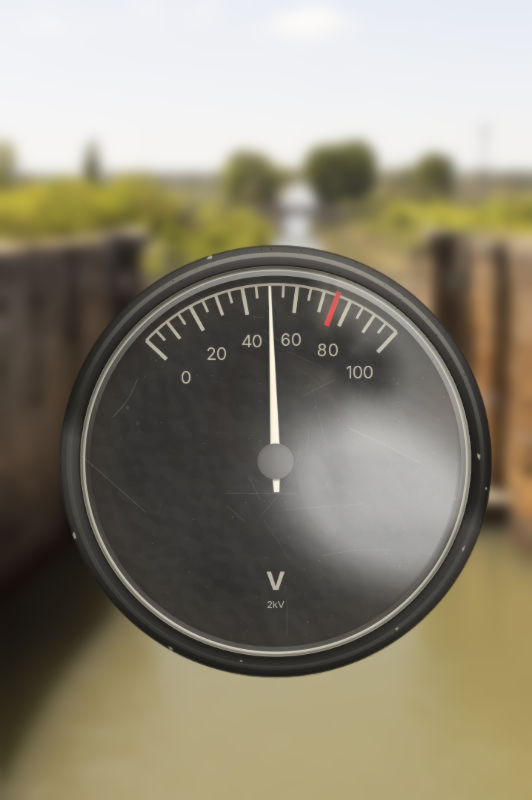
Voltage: value=50 unit=V
